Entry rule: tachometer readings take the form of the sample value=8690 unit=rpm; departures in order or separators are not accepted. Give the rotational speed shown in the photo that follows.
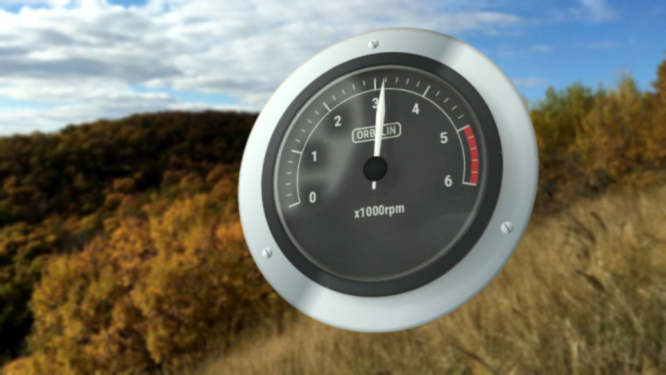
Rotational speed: value=3200 unit=rpm
